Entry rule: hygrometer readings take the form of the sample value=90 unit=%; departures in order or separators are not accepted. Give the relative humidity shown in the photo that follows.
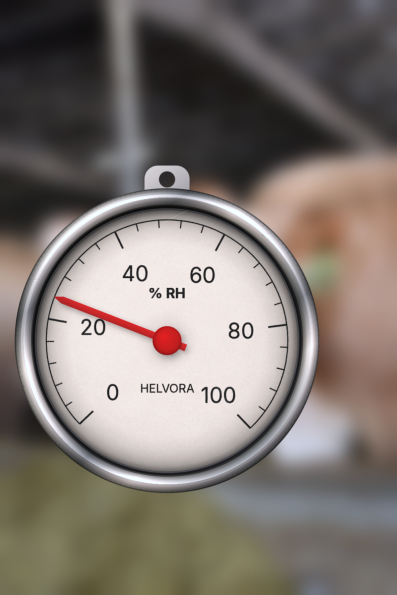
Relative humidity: value=24 unit=%
